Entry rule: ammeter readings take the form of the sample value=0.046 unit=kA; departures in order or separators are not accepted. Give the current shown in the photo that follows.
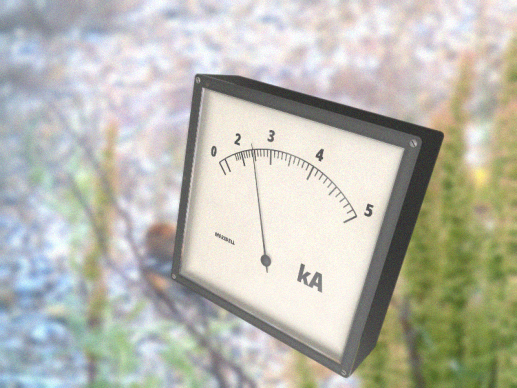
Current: value=2.5 unit=kA
